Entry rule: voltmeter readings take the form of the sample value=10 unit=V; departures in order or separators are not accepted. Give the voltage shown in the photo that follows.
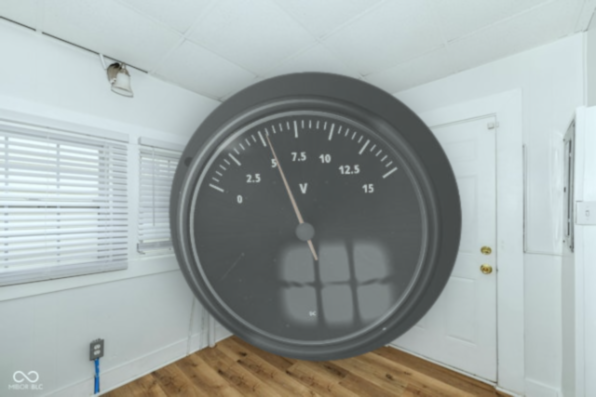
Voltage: value=5.5 unit=V
